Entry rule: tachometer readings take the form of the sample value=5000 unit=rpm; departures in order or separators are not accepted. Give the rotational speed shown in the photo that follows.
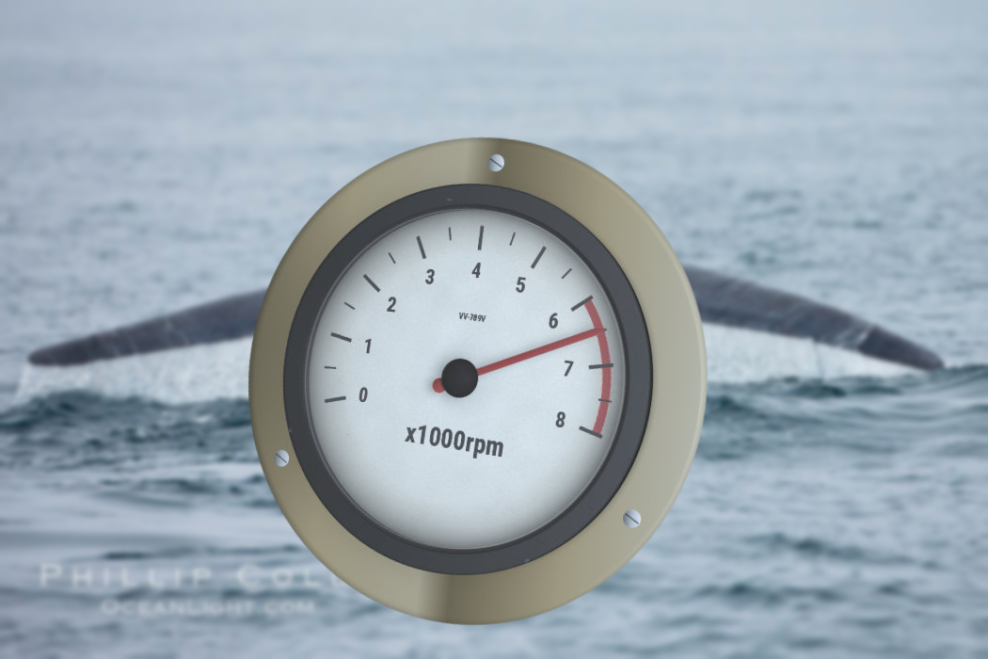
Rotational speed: value=6500 unit=rpm
